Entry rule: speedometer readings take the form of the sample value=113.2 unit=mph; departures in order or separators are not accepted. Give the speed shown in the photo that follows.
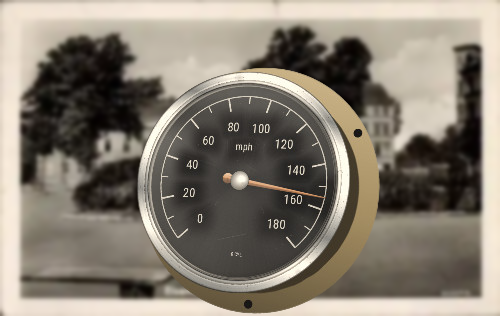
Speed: value=155 unit=mph
